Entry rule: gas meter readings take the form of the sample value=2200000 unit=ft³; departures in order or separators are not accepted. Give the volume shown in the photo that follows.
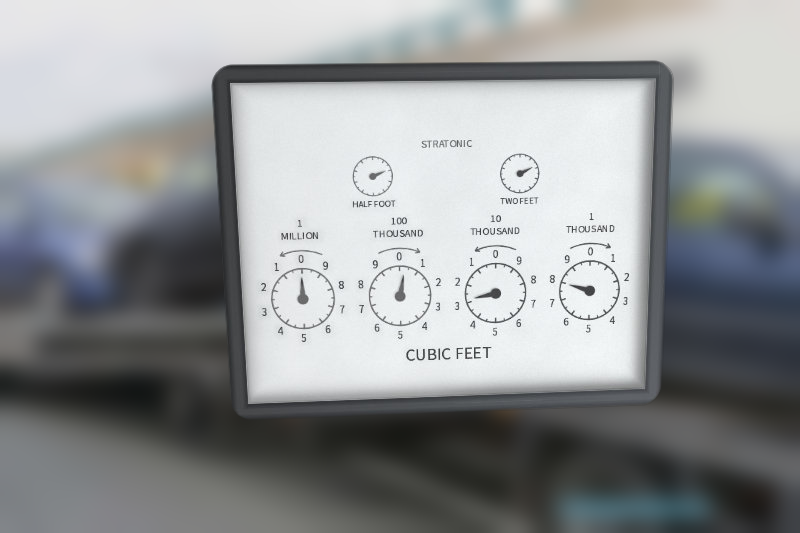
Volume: value=2800 unit=ft³
